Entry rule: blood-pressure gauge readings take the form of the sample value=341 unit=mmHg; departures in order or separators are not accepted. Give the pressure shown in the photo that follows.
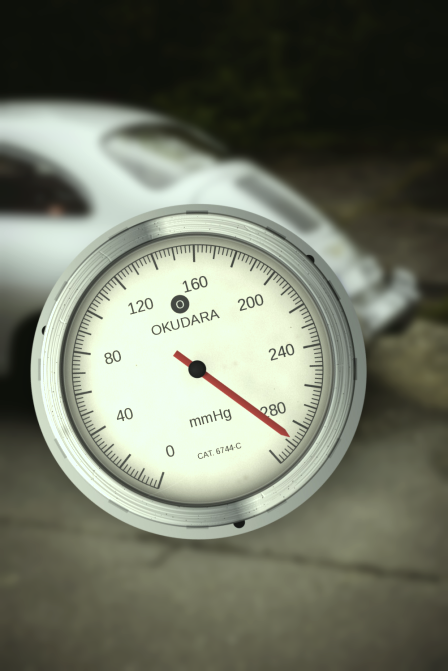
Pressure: value=288 unit=mmHg
